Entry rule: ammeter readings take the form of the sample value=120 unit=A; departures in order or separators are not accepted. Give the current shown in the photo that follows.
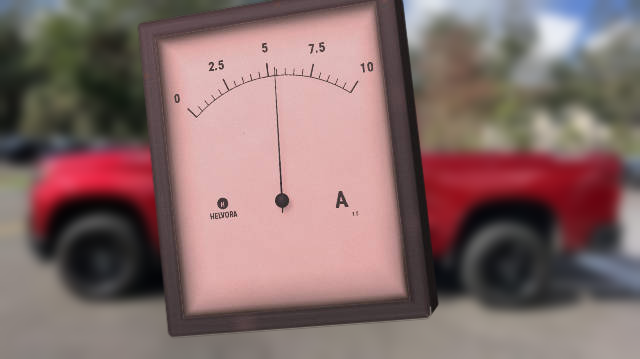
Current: value=5.5 unit=A
